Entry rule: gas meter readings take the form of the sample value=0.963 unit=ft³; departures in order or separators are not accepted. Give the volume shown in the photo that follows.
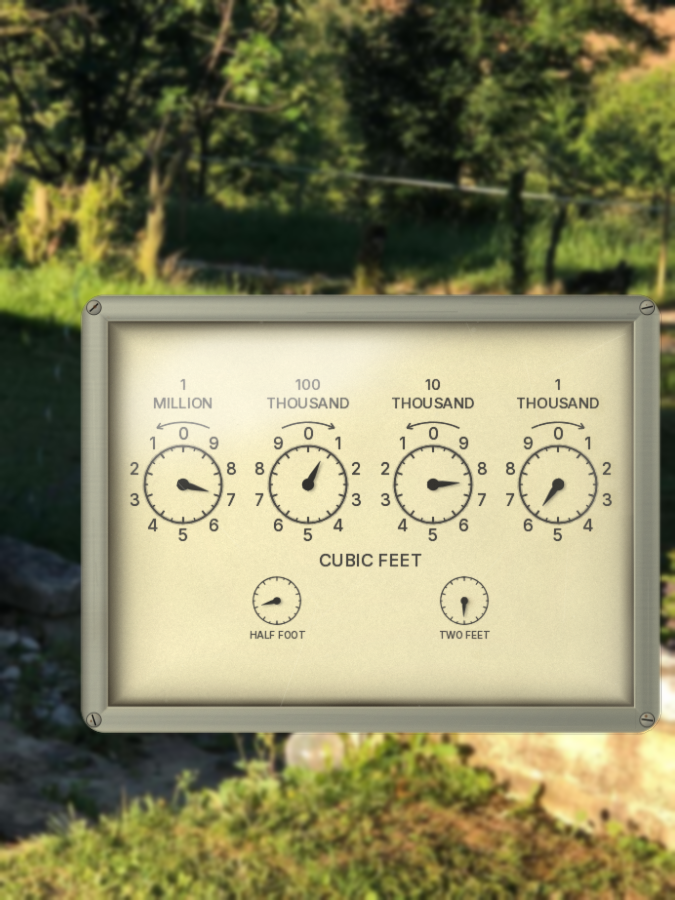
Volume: value=707600 unit=ft³
